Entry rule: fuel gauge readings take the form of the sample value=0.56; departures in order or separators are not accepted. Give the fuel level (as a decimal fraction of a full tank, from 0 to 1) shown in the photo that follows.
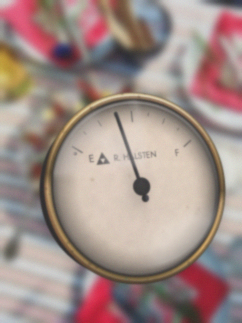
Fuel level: value=0.375
